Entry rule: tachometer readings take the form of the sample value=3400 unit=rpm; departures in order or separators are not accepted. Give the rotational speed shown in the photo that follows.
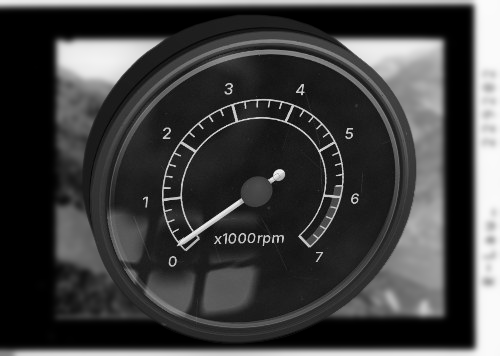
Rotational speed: value=200 unit=rpm
